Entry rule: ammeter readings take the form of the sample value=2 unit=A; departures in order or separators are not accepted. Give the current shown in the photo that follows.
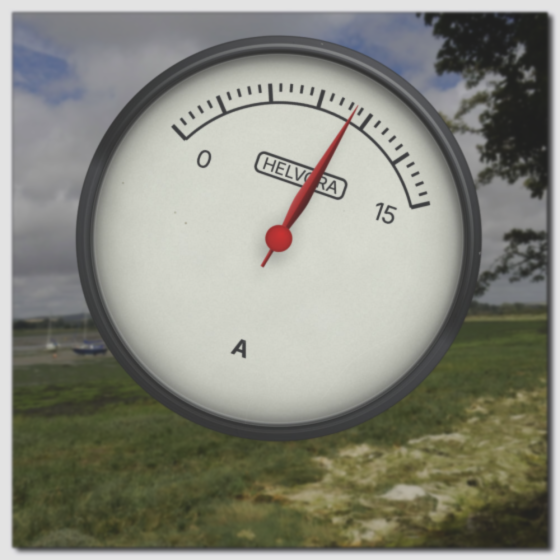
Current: value=9.25 unit=A
